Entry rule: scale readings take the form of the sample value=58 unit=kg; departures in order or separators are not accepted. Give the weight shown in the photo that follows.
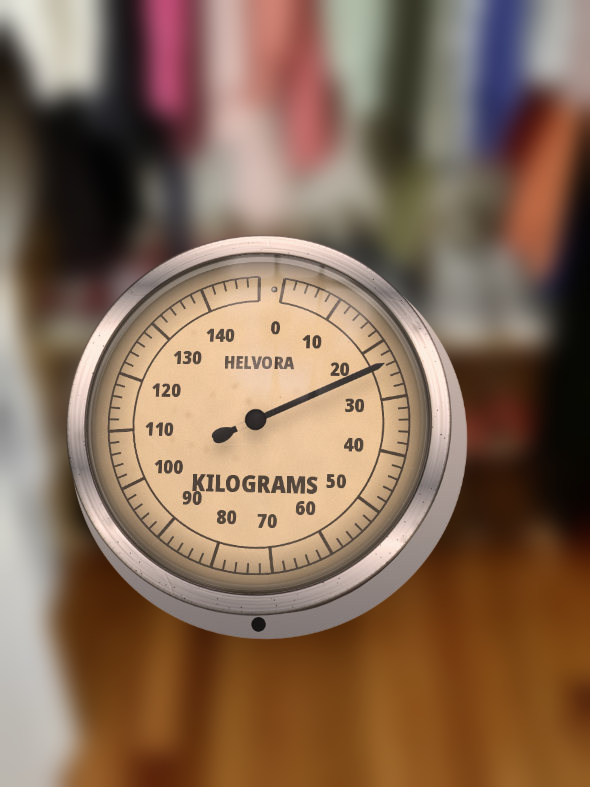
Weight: value=24 unit=kg
